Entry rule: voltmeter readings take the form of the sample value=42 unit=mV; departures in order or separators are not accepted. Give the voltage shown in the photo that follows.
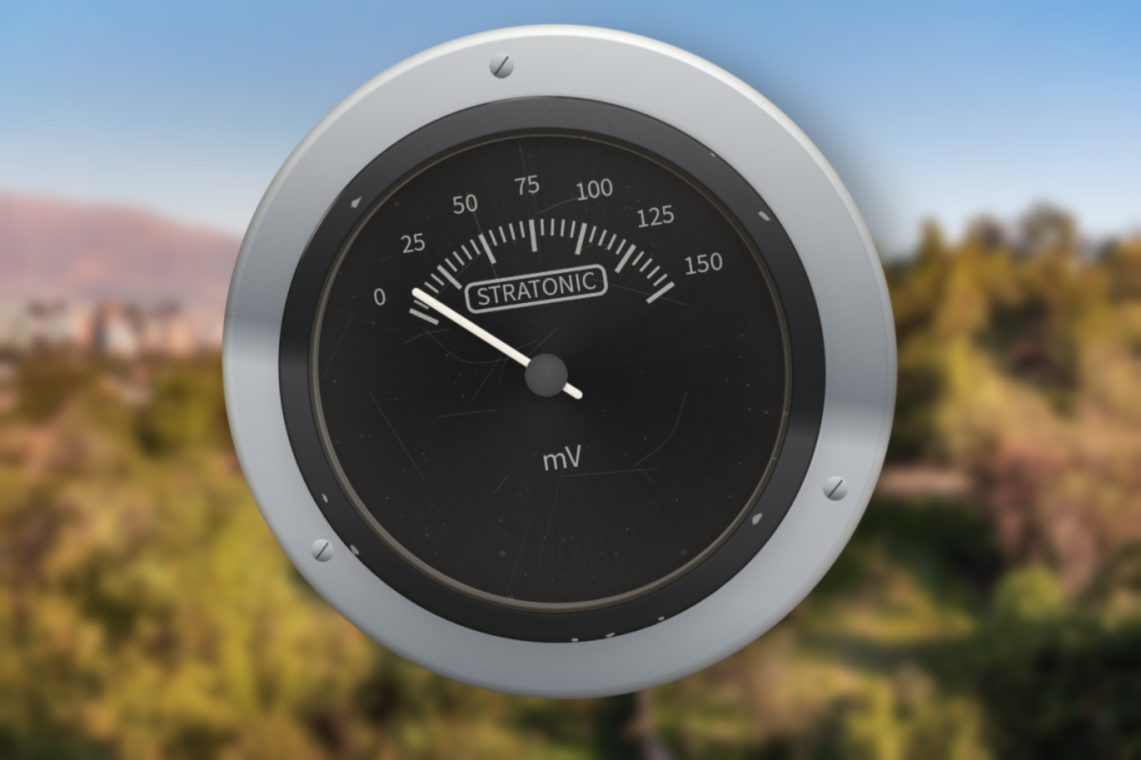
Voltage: value=10 unit=mV
